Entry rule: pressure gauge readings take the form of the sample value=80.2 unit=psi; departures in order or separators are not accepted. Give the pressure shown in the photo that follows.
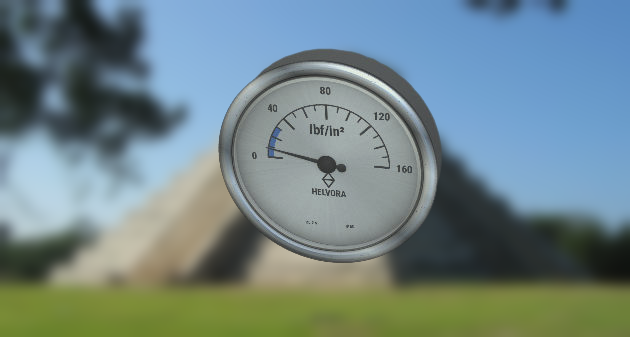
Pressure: value=10 unit=psi
